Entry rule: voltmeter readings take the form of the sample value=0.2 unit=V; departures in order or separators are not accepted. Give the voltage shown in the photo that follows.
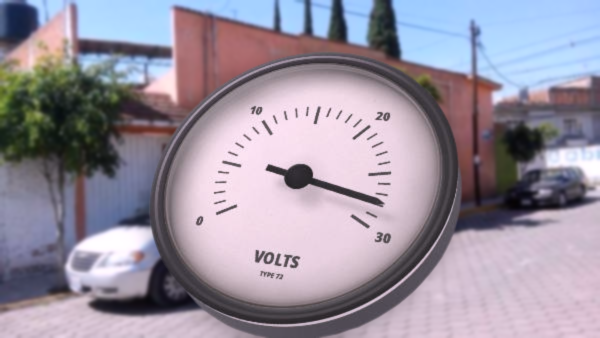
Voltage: value=28 unit=V
